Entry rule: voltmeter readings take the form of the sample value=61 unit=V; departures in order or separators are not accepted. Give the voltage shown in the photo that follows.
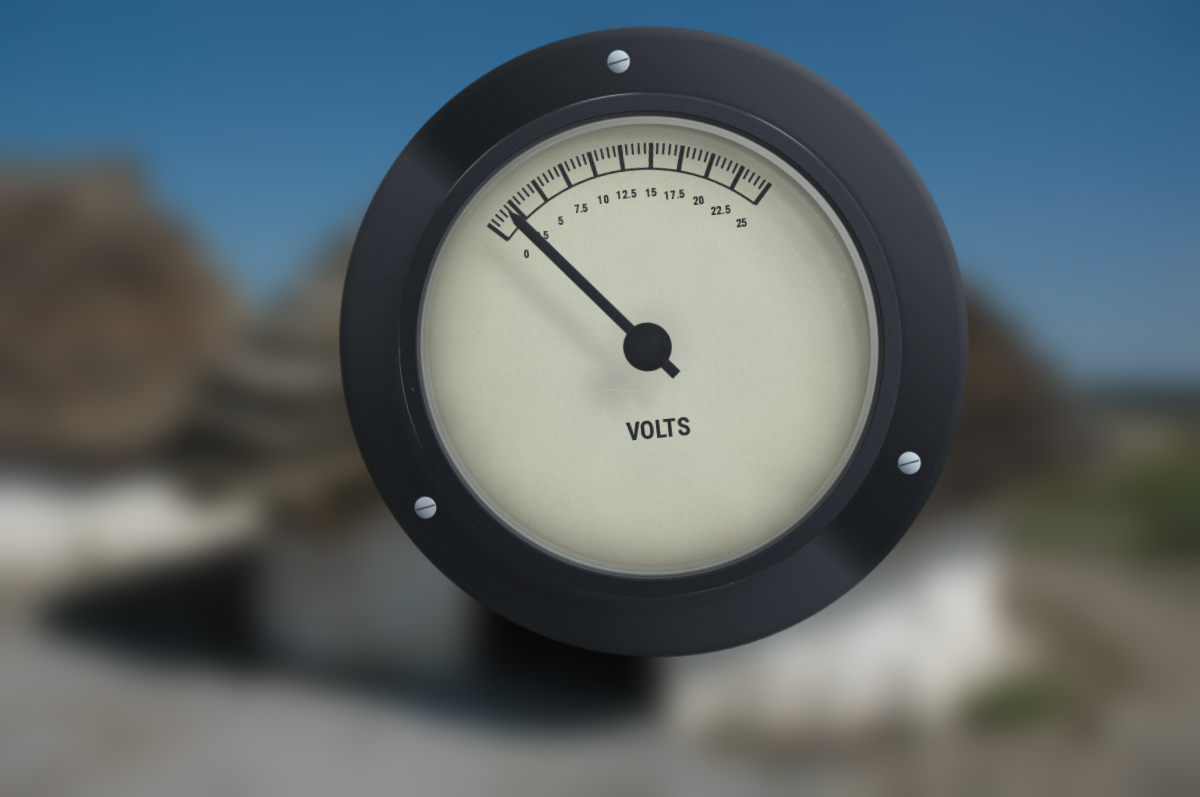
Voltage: value=2 unit=V
